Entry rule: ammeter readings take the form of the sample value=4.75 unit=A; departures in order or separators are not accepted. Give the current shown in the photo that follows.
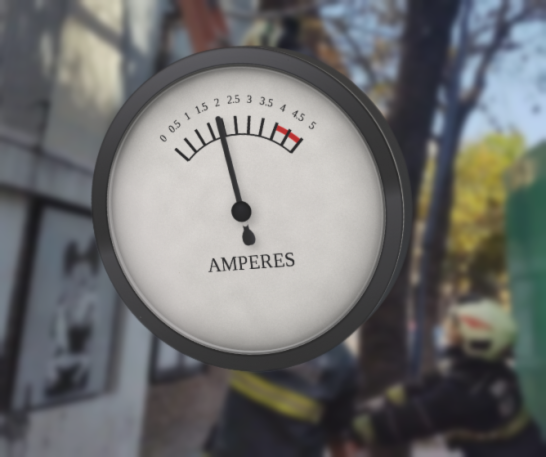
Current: value=2 unit=A
